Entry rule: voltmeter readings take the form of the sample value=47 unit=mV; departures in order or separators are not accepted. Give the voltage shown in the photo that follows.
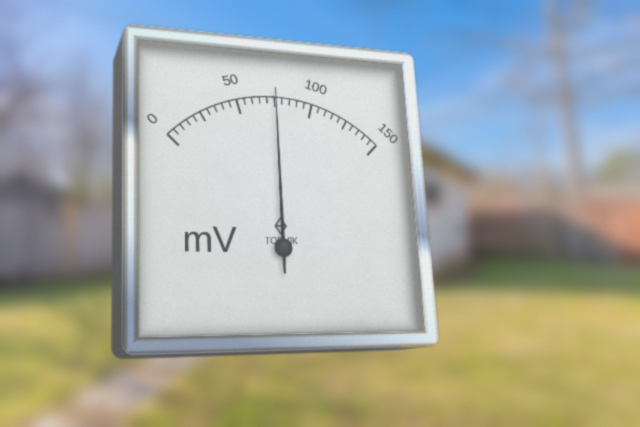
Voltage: value=75 unit=mV
